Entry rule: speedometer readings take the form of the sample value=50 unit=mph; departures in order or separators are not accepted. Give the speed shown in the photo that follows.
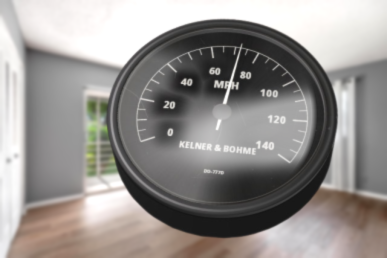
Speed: value=72.5 unit=mph
